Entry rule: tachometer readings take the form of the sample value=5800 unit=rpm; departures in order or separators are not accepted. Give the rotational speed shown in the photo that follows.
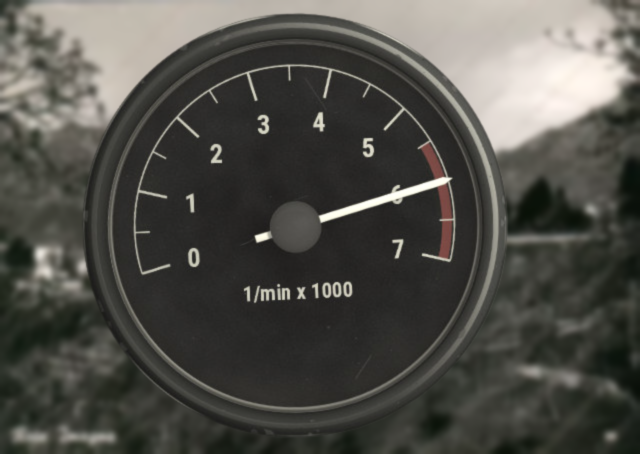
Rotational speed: value=6000 unit=rpm
